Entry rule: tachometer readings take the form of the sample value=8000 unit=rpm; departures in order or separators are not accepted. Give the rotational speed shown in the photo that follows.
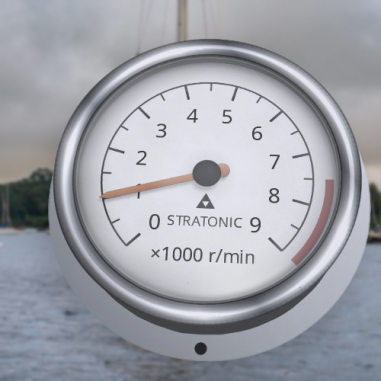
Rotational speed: value=1000 unit=rpm
